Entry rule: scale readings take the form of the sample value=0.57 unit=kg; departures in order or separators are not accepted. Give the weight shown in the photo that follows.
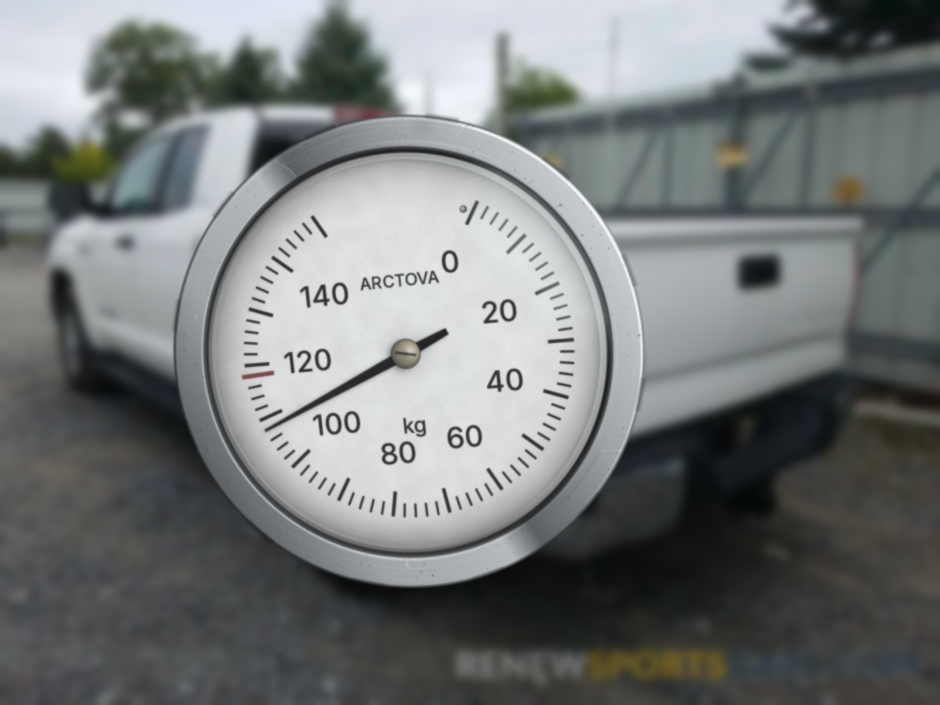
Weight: value=108 unit=kg
